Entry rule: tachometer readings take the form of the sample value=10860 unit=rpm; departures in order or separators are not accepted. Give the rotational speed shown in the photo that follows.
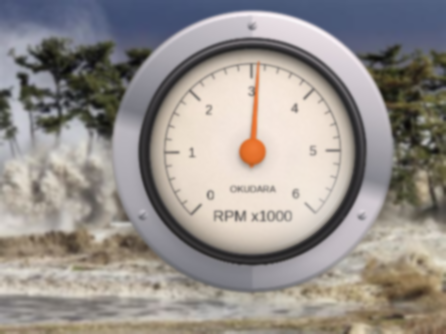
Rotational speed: value=3100 unit=rpm
